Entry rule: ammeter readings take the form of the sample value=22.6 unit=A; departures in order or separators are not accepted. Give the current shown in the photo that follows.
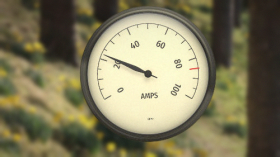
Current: value=22.5 unit=A
